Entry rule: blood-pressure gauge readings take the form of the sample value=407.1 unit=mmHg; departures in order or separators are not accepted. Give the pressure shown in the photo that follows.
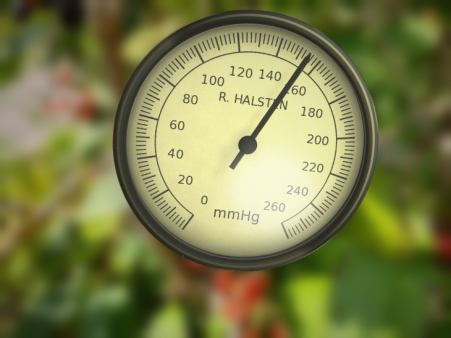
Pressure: value=154 unit=mmHg
